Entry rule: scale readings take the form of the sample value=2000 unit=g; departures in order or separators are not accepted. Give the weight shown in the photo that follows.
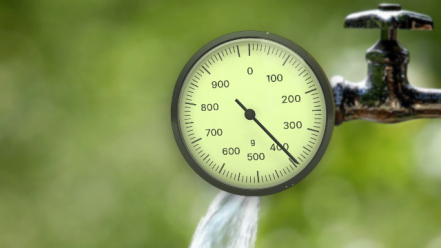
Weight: value=390 unit=g
